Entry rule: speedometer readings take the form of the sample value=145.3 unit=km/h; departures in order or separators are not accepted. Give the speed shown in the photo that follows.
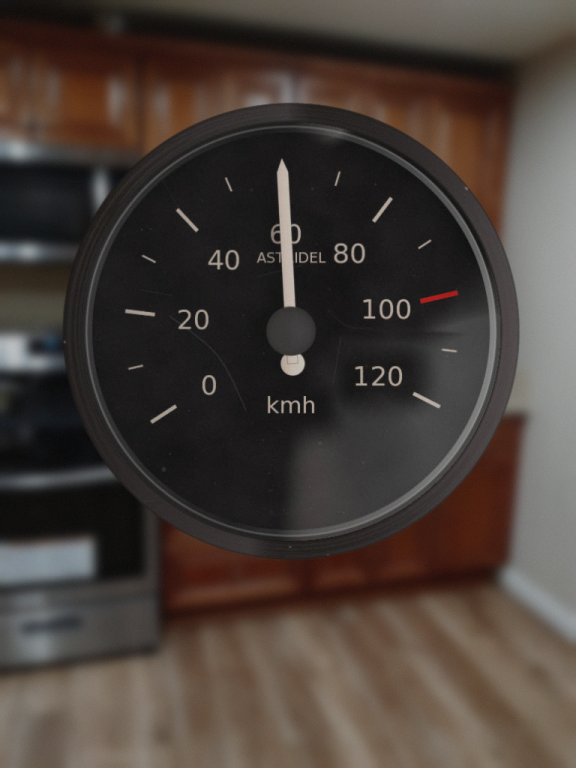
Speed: value=60 unit=km/h
